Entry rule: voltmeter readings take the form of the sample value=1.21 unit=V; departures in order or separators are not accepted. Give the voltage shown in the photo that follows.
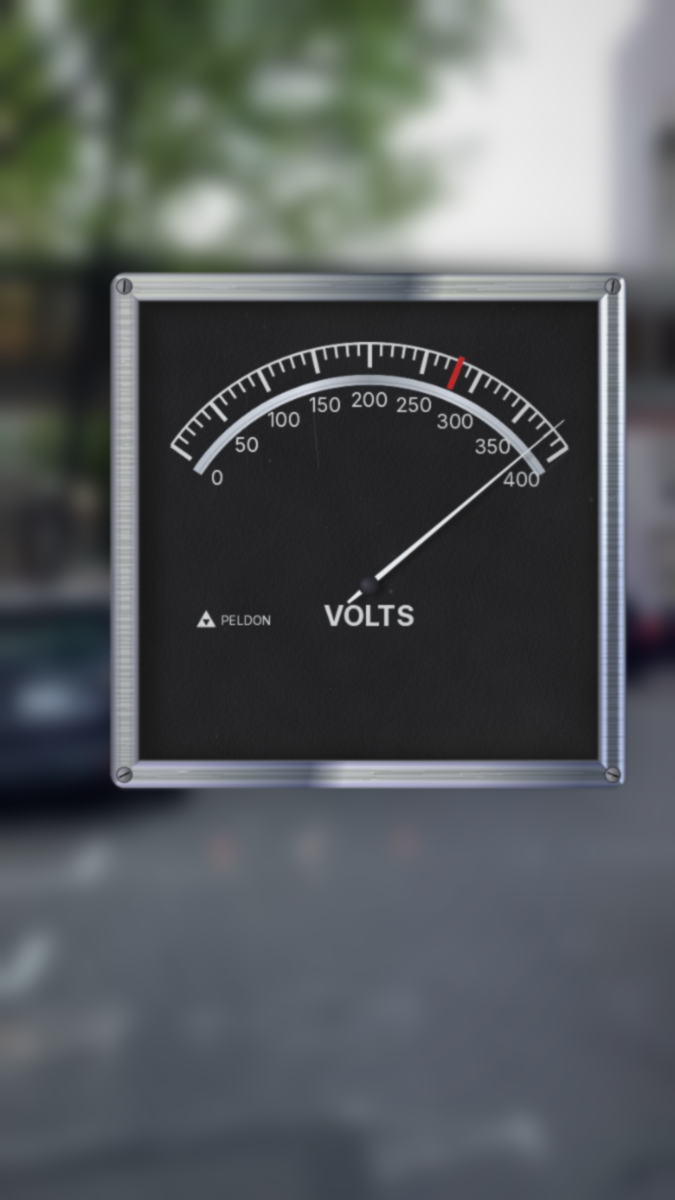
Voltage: value=380 unit=V
